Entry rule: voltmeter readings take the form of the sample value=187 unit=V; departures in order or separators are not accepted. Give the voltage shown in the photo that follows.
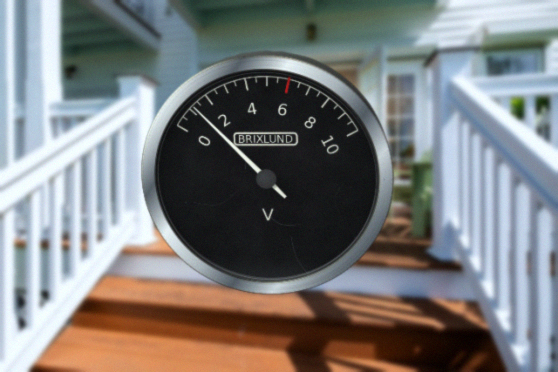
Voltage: value=1.25 unit=V
